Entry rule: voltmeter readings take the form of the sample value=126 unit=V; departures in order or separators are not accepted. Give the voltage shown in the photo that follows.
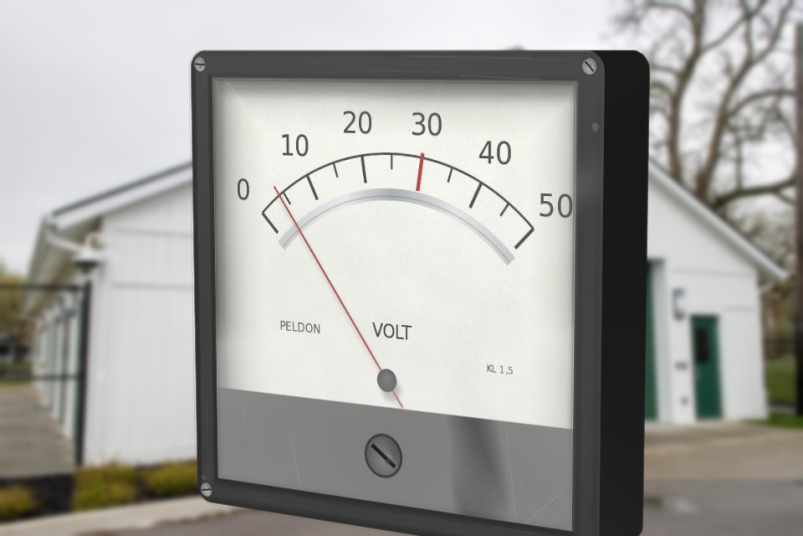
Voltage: value=5 unit=V
